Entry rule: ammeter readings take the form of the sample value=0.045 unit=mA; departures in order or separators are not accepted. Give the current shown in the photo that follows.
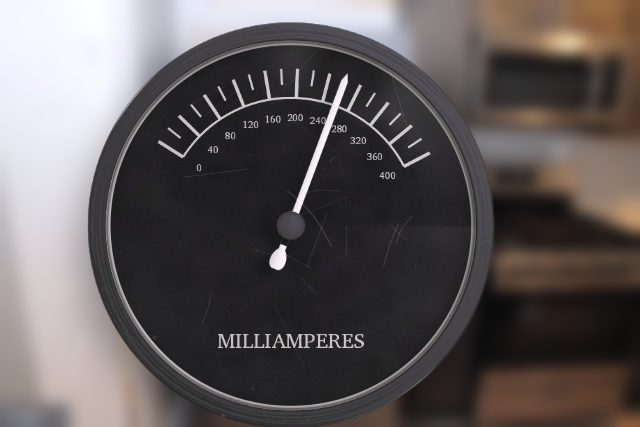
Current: value=260 unit=mA
